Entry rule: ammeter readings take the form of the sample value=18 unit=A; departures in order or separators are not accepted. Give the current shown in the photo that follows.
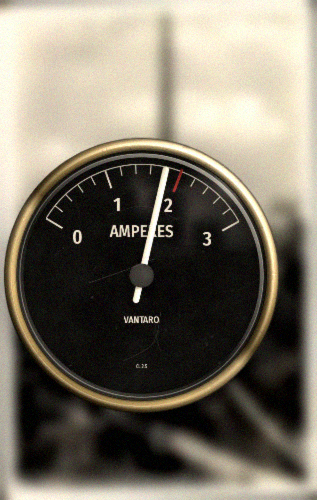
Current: value=1.8 unit=A
